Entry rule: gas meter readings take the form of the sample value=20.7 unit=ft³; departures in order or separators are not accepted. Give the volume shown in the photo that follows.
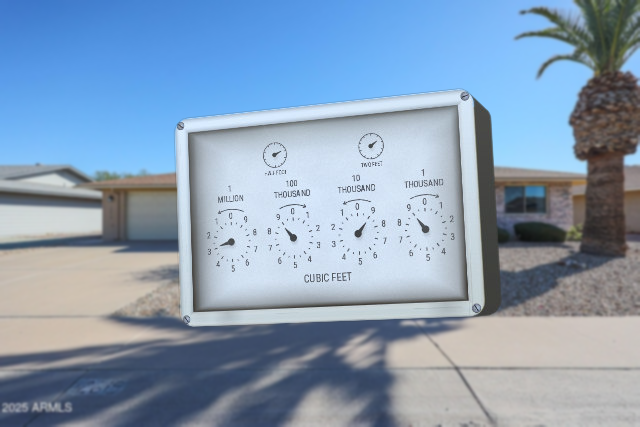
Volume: value=288900 unit=ft³
